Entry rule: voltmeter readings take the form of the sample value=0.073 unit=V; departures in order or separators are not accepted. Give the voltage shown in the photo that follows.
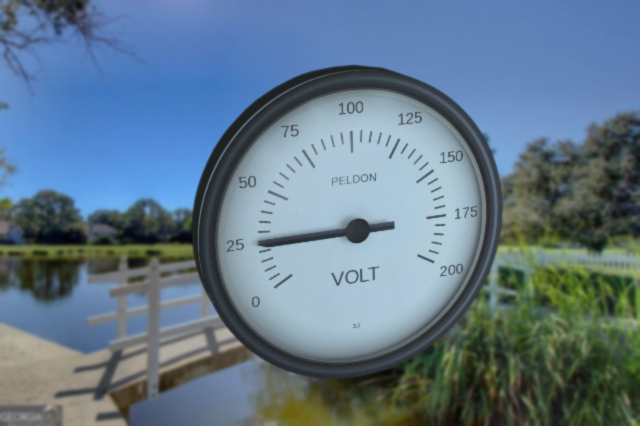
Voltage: value=25 unit=V
